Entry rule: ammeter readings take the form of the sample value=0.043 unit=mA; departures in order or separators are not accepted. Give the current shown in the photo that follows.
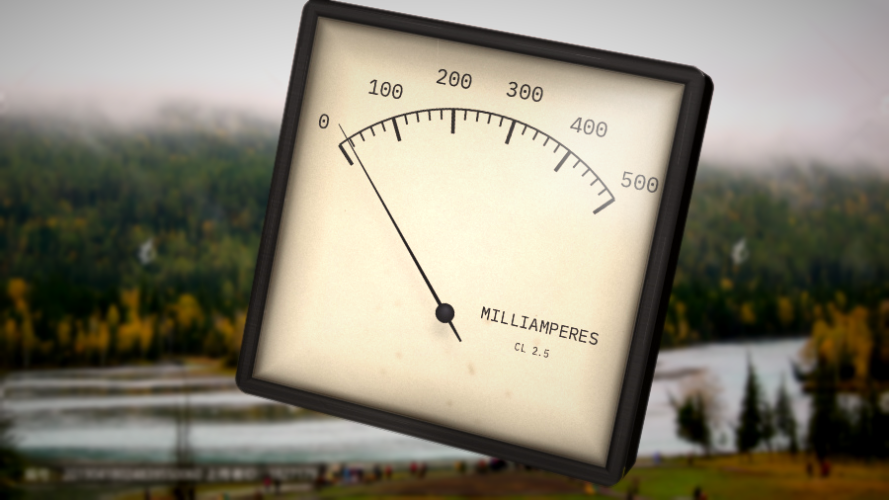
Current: value=20 unit=mA
